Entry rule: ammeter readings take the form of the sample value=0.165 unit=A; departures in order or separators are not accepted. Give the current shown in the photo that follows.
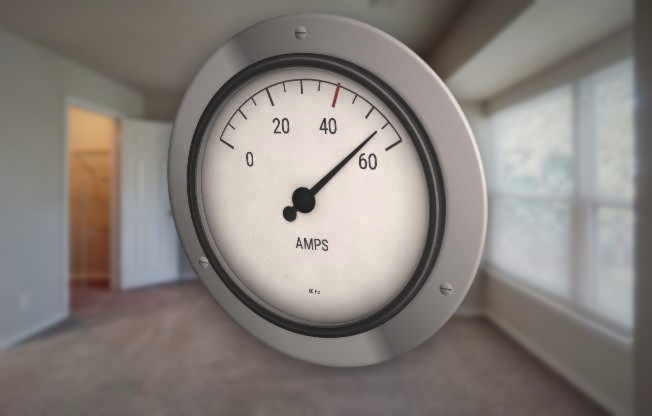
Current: value=55 unit=A
